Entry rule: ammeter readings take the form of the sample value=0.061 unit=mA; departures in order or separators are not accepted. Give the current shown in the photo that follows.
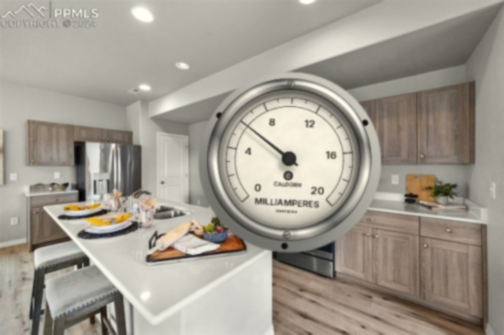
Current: value=6 unit=mA
